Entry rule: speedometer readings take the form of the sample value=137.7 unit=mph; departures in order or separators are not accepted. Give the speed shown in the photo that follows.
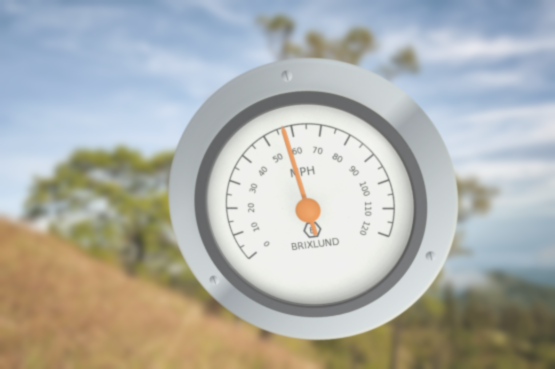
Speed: value=57.5 unit=mph
